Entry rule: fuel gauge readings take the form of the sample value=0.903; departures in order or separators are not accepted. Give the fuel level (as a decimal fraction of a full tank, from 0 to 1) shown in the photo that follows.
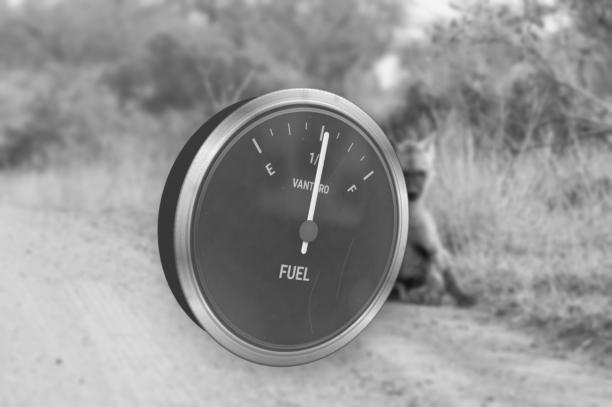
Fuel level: value=0.5
